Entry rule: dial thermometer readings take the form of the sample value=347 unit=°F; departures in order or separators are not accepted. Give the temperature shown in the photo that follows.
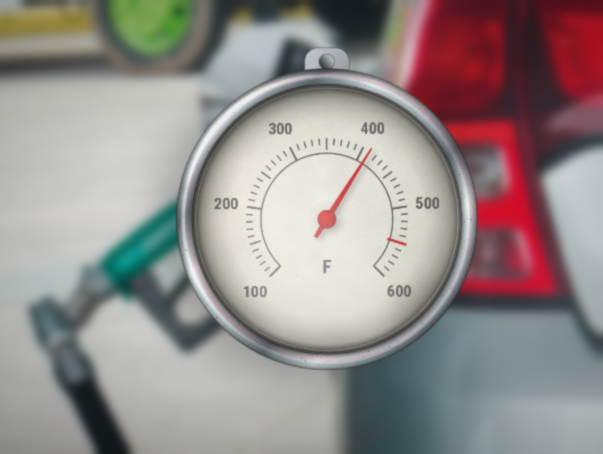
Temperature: value=410 unit=°F
